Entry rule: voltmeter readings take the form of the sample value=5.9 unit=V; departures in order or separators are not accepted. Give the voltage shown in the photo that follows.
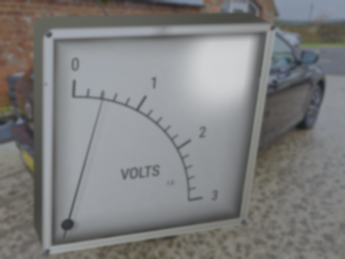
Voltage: value=0.4 unit=V
